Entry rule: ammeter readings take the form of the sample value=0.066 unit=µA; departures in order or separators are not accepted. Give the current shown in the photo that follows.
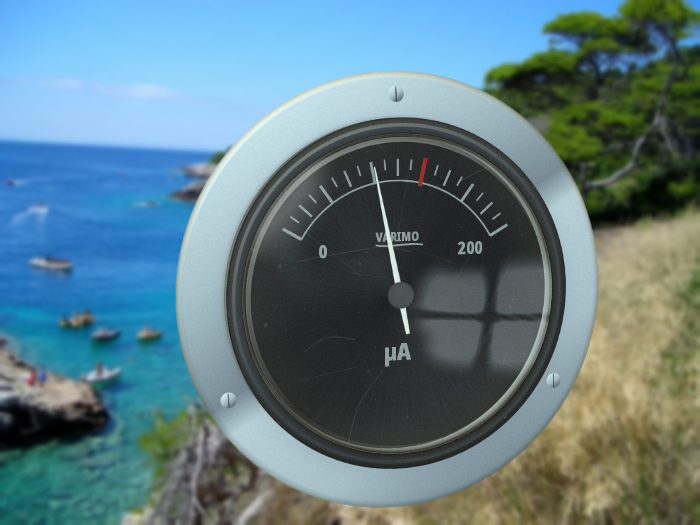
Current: value=80 unit=µA
